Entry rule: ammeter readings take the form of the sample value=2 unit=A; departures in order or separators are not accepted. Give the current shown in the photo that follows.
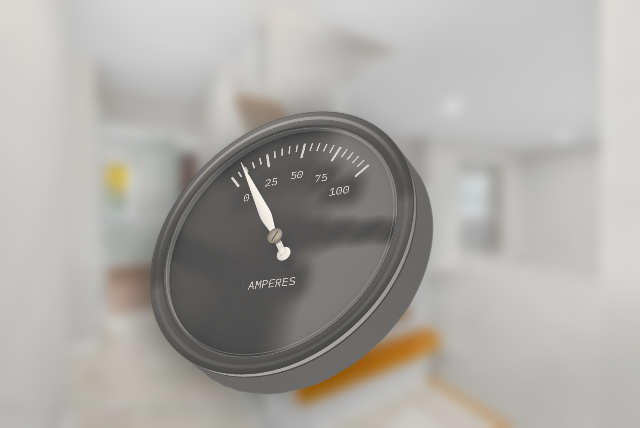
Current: value=10 unit=A
